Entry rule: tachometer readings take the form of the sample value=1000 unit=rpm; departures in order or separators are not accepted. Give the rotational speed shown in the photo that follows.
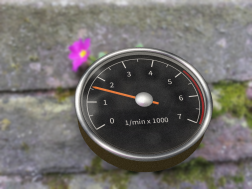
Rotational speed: value=1500 unit=rpm
